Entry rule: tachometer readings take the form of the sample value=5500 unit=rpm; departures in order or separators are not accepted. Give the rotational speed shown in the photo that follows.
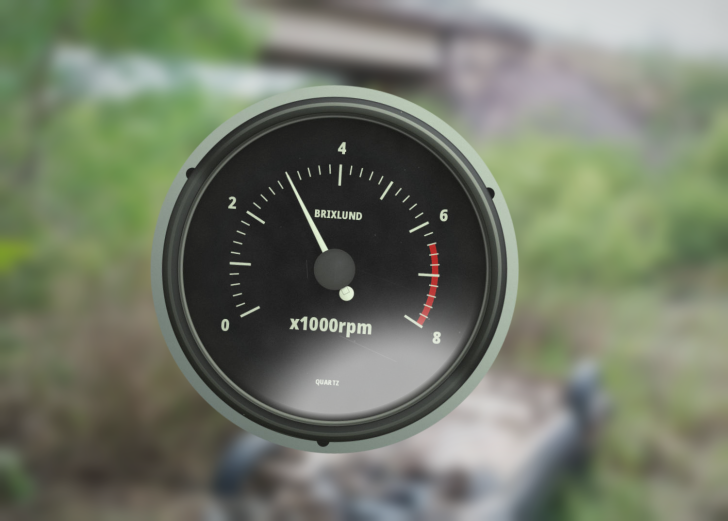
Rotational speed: value=3000 unit=rpm
